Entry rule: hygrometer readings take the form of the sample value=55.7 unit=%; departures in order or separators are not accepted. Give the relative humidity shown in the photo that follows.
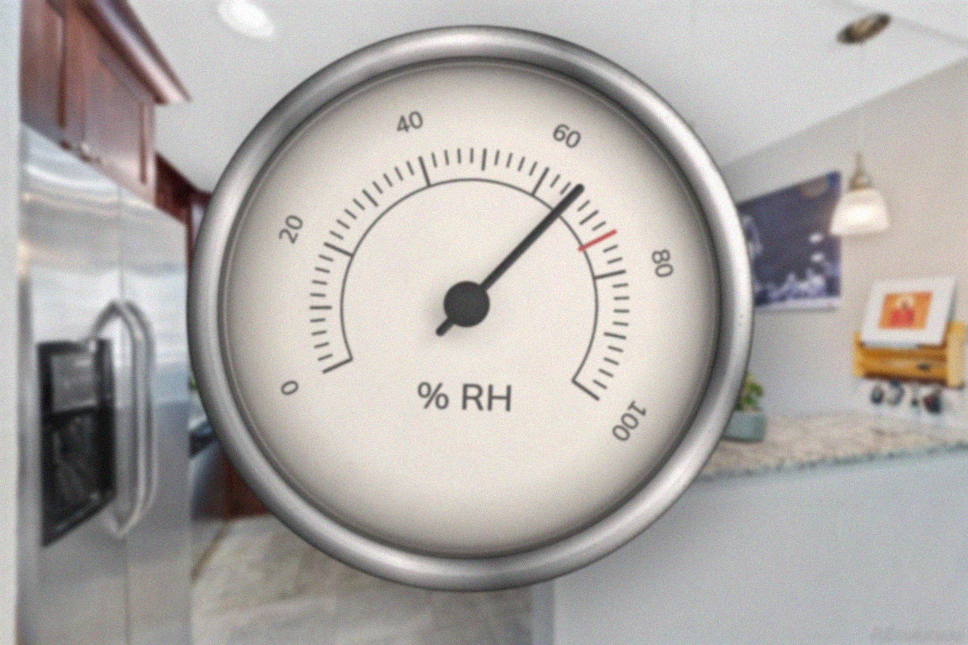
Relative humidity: value=66 unit=%
